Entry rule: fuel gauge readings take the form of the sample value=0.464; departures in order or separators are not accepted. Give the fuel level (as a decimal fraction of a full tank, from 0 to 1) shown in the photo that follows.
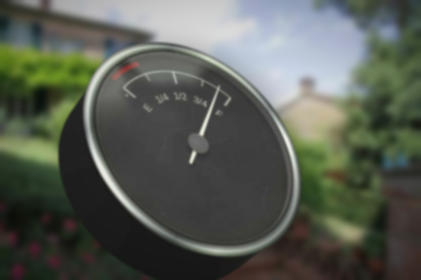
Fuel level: value=0.875
